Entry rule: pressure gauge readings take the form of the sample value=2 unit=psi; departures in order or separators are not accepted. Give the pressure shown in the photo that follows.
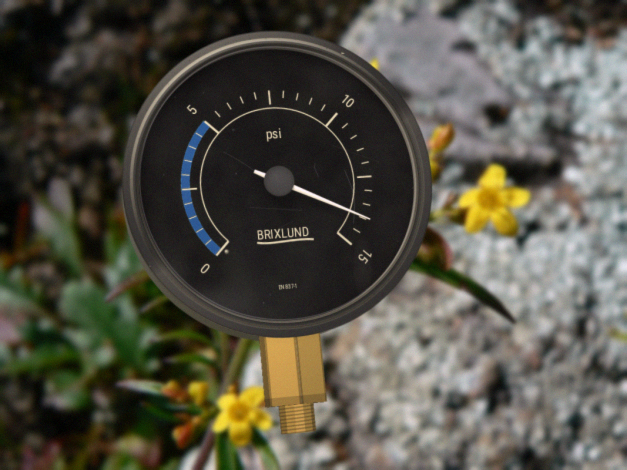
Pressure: value=14 unit=psi
